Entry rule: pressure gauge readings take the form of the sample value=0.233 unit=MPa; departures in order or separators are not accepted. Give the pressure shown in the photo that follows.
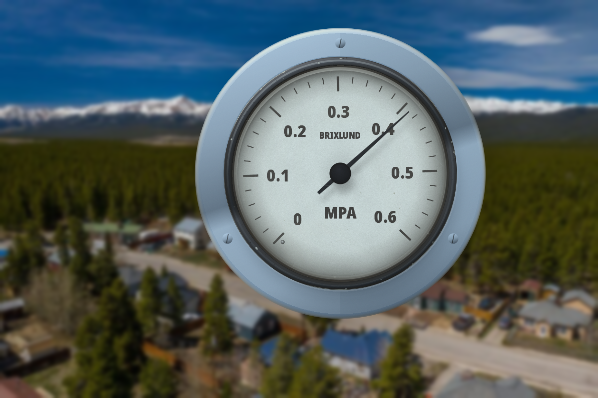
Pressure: value=0.41 unit=MPa
